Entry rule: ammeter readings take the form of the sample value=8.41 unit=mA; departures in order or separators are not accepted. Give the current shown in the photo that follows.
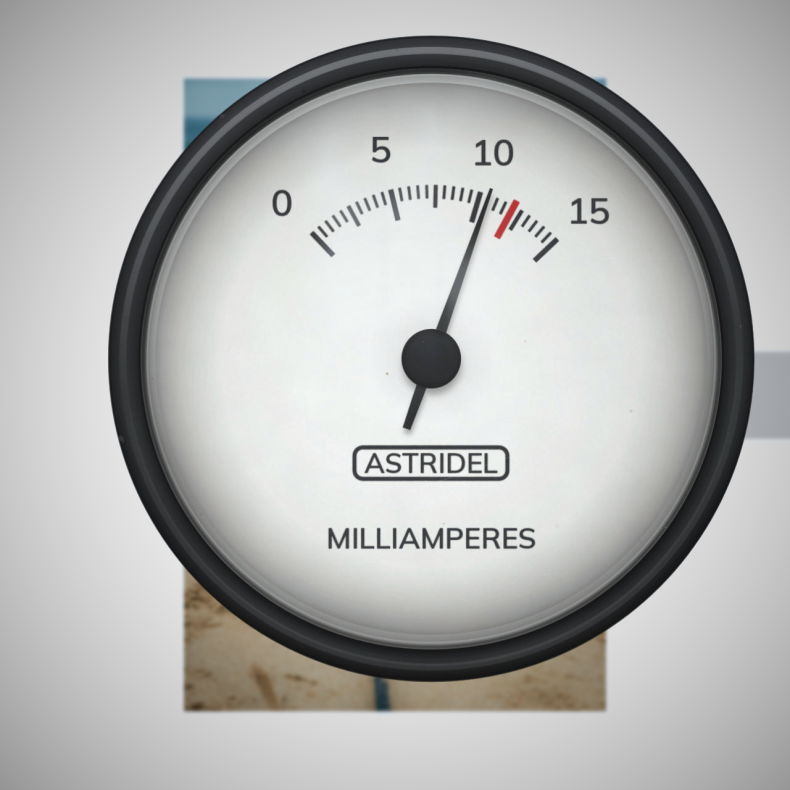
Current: value=10.5 unit=mA
